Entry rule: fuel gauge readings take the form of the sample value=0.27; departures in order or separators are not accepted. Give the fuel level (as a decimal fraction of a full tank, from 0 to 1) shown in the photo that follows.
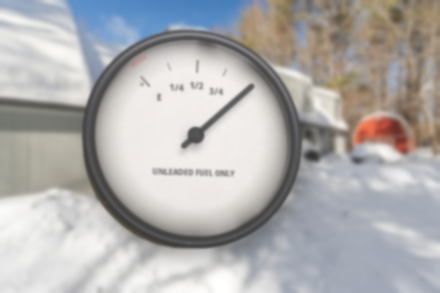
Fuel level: value=1
